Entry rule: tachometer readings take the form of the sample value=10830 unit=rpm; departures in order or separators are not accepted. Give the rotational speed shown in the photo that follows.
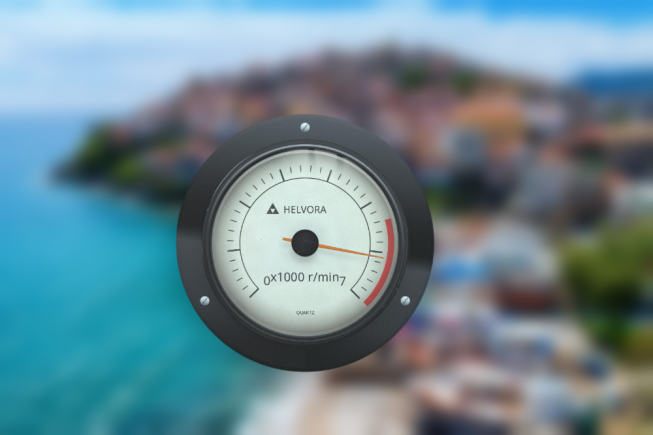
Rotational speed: value=6100 unit=rpm
